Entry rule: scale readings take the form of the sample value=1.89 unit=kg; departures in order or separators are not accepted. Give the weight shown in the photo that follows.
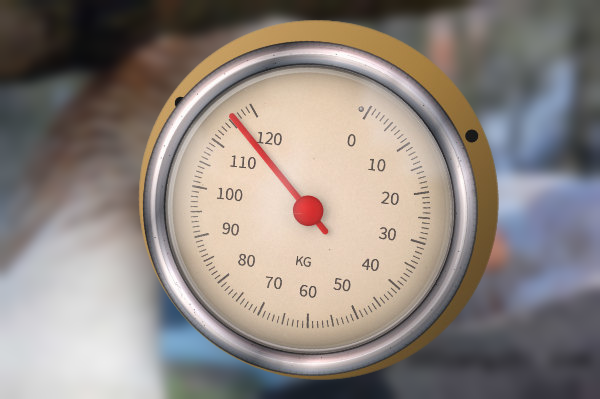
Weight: value=116 unit=kg
